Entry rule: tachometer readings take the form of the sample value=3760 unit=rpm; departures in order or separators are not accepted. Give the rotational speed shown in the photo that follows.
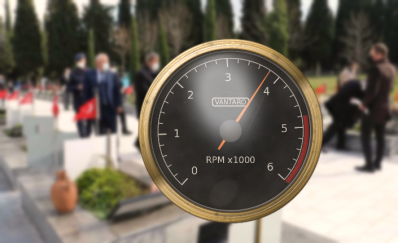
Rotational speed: value=3800 unit=rpm
